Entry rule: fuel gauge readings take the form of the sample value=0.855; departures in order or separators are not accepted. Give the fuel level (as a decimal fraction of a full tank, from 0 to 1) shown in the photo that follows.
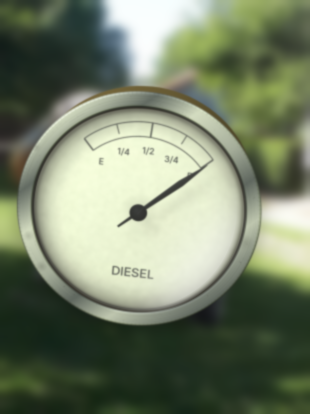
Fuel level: value=1
